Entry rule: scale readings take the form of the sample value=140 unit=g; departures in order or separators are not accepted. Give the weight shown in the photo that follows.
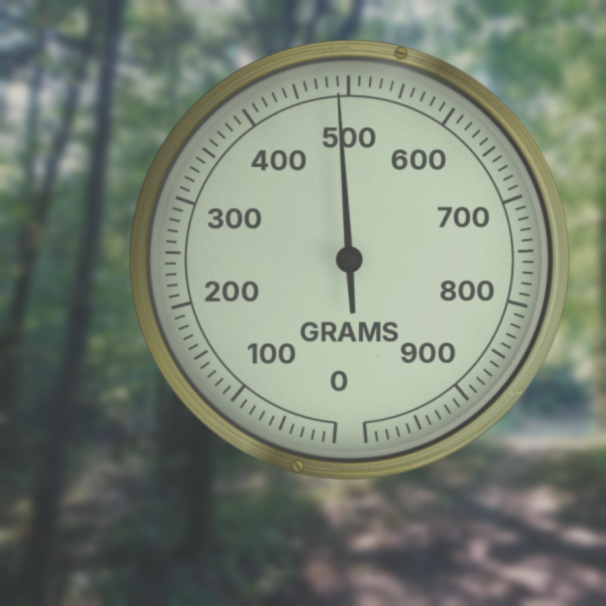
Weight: value=490 unit=g
